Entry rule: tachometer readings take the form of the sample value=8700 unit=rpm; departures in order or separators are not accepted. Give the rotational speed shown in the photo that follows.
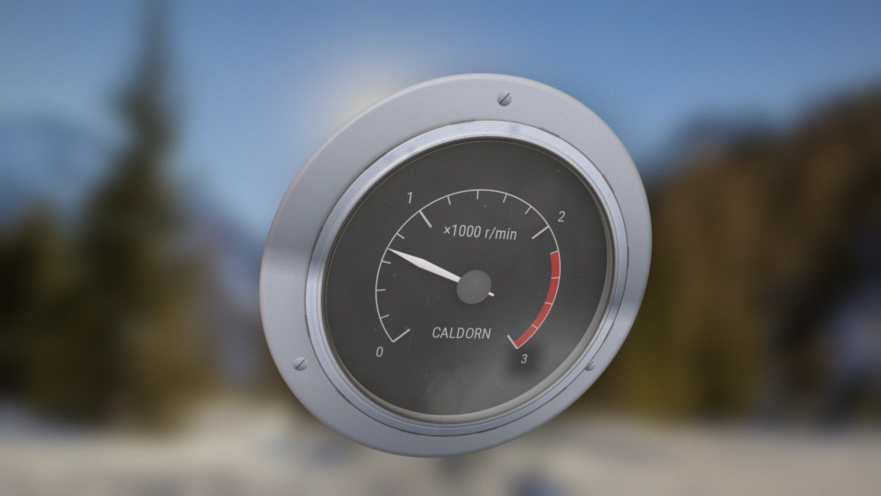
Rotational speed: value=700 unit=rpm
